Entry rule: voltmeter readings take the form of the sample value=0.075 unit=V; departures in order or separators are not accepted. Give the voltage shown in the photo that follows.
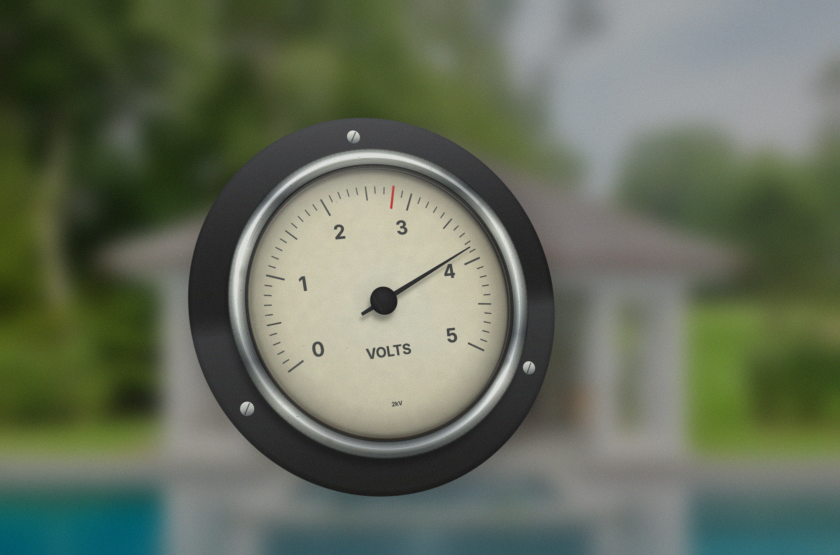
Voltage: value=3.85 unit=V
